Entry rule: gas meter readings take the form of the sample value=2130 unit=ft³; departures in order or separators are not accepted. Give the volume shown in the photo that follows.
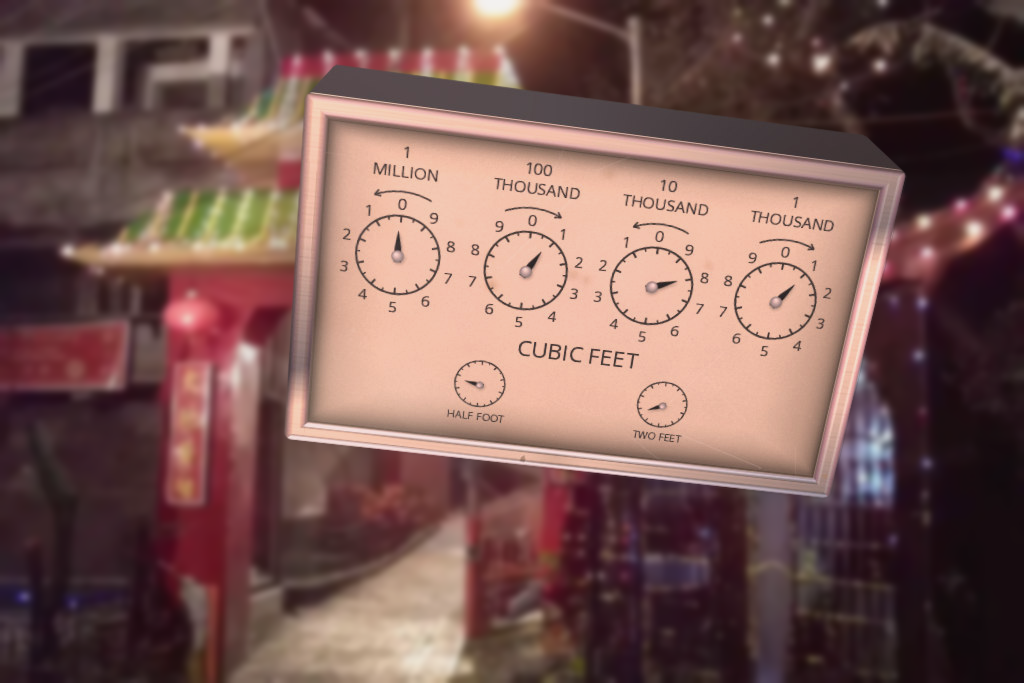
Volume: value=8100 unit=ft³
